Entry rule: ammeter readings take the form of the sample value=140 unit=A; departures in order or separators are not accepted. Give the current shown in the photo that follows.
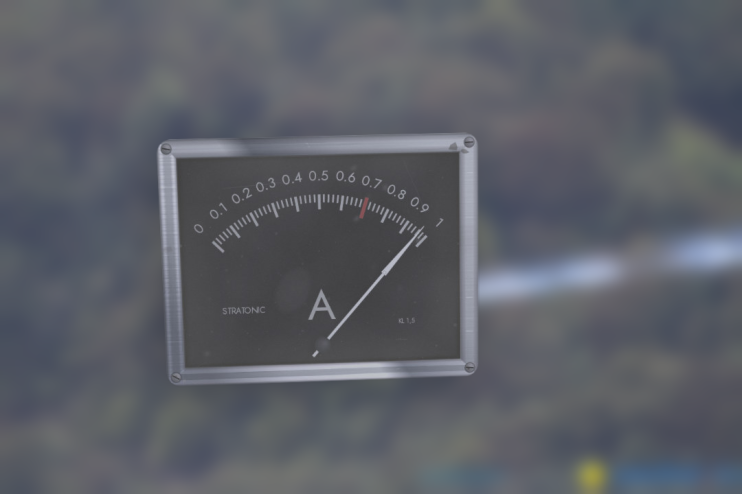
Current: value=0.96 unit=A
